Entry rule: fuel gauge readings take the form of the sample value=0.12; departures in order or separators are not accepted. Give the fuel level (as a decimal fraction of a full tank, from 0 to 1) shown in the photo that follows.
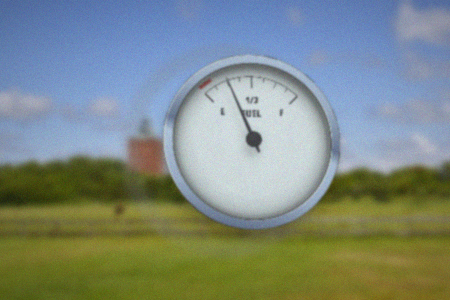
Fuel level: value=0.25
